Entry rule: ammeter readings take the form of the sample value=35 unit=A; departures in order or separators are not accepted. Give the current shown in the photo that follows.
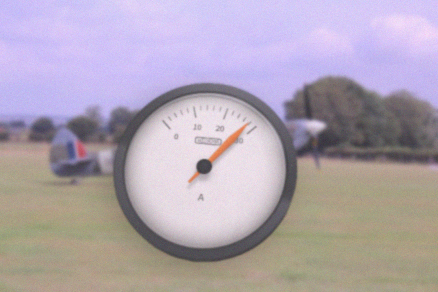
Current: value=28 unit=A
